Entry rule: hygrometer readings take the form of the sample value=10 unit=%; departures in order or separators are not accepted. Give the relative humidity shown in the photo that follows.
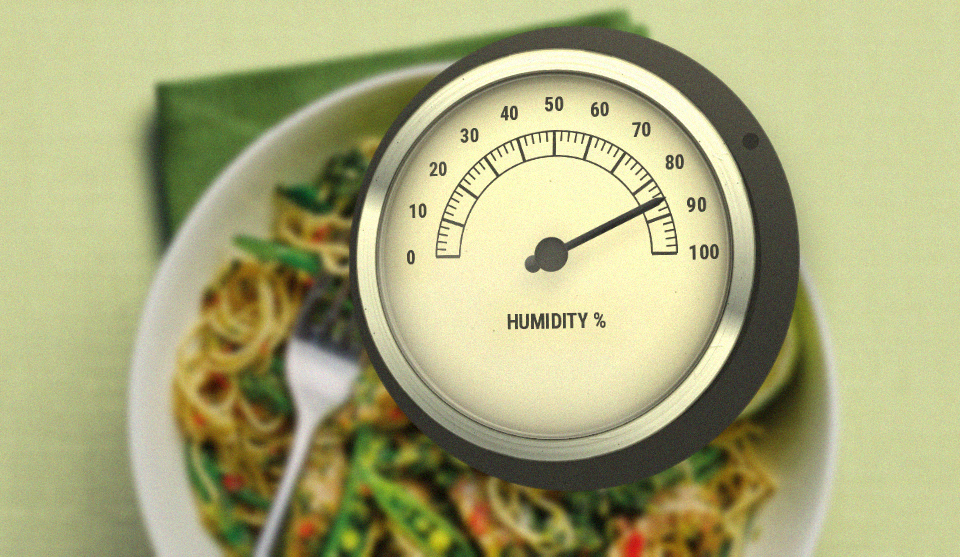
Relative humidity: value=86 unit=%
